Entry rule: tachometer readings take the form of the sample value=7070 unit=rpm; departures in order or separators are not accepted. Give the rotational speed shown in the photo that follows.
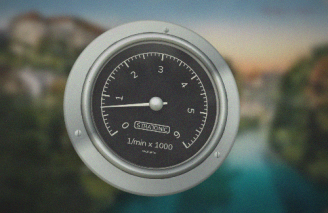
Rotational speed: value=700 unit=rpm
